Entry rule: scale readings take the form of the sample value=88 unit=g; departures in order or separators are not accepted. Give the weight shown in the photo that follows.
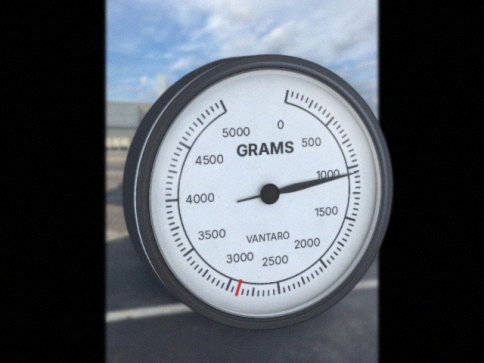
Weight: value=1050 unit=g
